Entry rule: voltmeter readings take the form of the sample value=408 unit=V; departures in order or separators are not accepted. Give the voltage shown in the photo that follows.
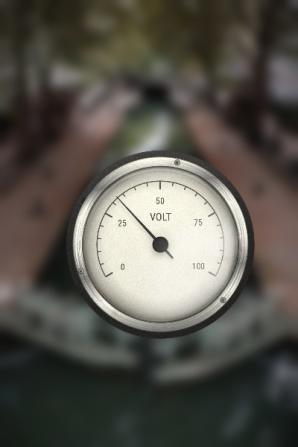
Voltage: value=32.5 unit=V
